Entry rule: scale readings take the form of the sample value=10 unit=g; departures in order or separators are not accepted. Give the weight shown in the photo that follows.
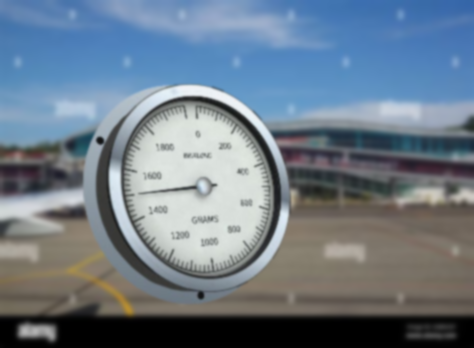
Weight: value=1500 unit=g
